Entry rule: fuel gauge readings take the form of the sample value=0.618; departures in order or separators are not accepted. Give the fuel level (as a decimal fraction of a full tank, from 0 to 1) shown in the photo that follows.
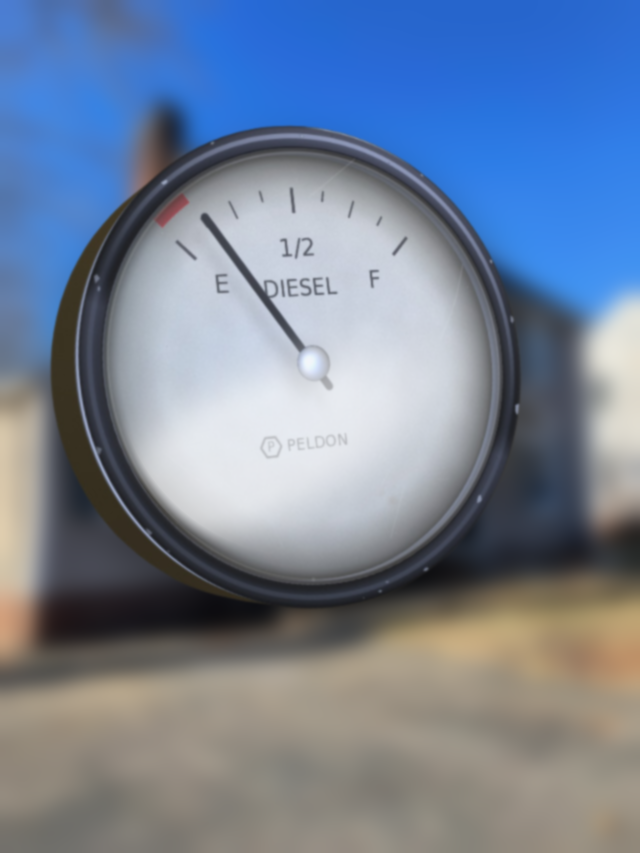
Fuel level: value=0.125
